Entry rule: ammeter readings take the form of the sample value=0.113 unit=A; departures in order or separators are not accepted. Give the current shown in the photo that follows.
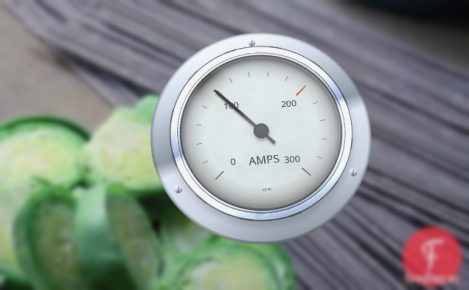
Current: value=100 unit=A
